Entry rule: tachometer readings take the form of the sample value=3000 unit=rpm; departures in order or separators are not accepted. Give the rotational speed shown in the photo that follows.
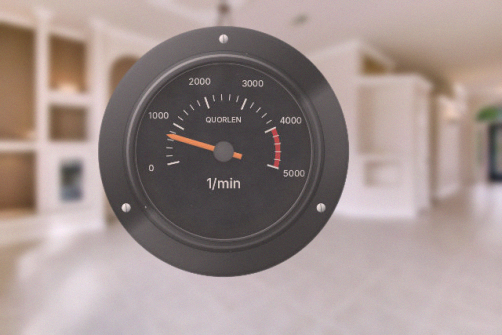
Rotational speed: value=700 unit=rpm
